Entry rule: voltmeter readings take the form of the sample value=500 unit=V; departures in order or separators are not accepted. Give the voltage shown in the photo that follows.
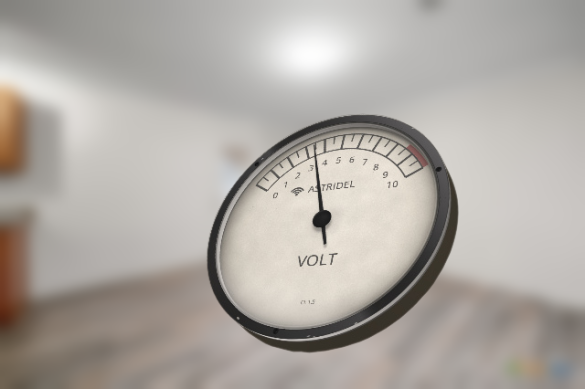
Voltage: value=3.5 unit=V
